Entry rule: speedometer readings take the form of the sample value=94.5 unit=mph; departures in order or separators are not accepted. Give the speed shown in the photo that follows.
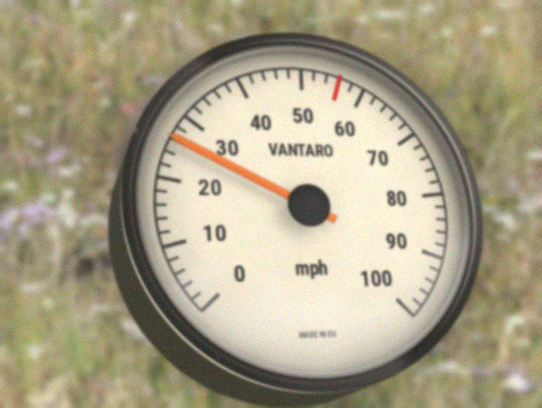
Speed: value=26 unit=mph
